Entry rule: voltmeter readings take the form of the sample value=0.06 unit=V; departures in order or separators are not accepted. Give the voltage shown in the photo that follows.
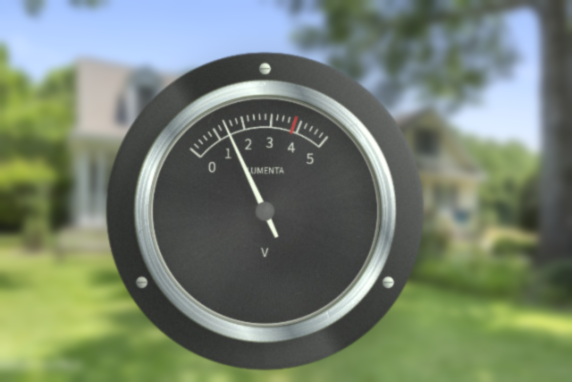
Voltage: value=1.4 unit=V
